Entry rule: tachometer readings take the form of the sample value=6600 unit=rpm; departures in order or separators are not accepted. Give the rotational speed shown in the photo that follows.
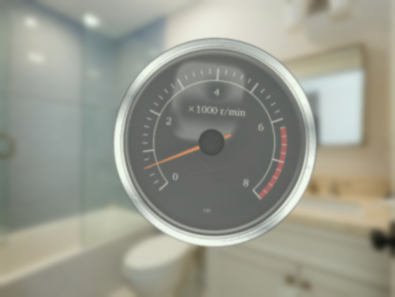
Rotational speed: value=600 unit=rpm
